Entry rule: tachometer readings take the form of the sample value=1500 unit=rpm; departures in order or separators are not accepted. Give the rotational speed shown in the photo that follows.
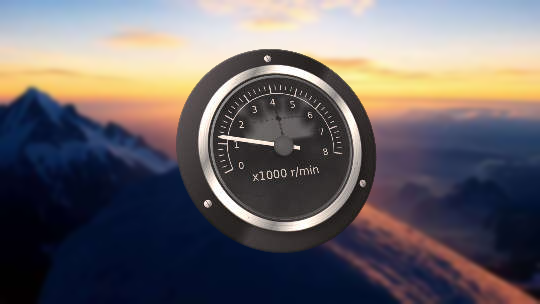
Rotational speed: value=1200 unit=rpm
